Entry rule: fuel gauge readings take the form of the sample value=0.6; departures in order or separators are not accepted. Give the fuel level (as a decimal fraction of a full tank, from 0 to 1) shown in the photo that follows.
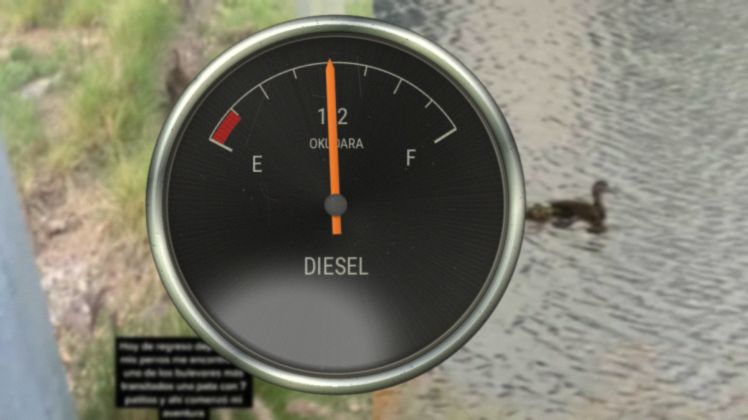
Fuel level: value=0.5
